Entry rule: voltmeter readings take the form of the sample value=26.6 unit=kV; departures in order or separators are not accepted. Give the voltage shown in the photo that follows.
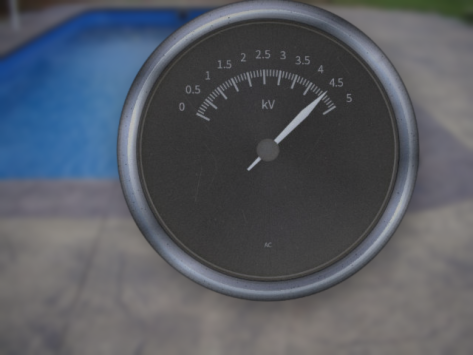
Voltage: value=4.5 unit=kV
